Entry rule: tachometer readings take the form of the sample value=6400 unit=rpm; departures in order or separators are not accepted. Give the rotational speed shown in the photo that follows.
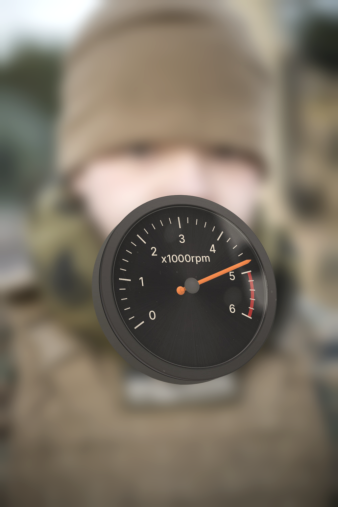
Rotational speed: value=4800 unit=rpm
